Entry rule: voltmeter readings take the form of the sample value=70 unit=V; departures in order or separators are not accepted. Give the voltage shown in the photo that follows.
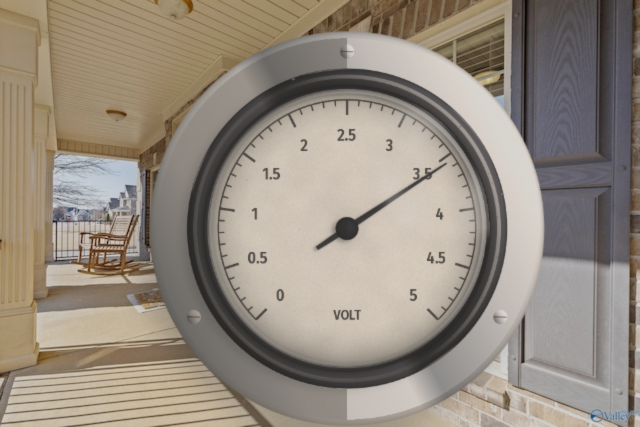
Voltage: value=3.55 unit=V
